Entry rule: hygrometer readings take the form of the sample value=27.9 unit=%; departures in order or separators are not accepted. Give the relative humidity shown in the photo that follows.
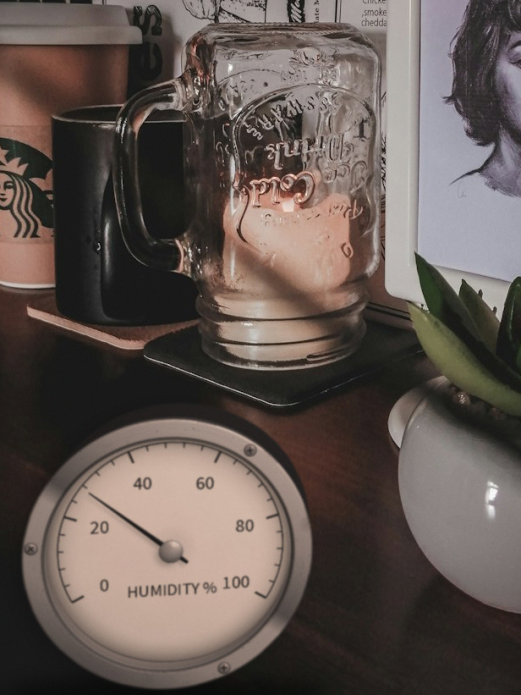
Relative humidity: value=28 unit=%
